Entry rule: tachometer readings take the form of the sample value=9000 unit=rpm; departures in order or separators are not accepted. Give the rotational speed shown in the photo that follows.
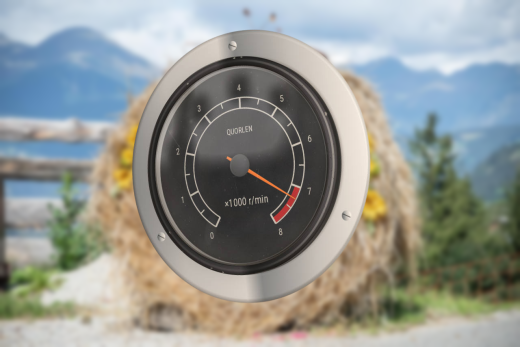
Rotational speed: value=7250 unit=rpm
